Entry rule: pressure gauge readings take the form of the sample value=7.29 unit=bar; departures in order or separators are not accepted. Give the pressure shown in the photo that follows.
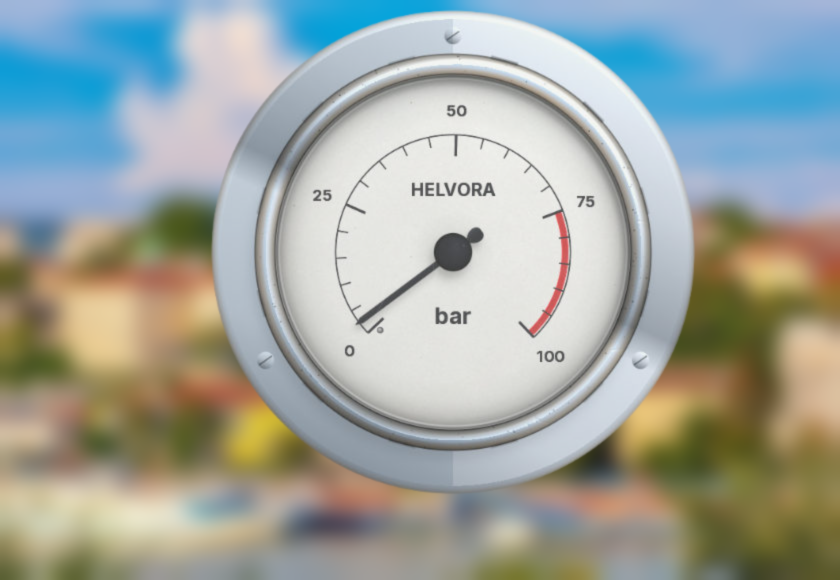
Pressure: value=2.5 unit=bar
